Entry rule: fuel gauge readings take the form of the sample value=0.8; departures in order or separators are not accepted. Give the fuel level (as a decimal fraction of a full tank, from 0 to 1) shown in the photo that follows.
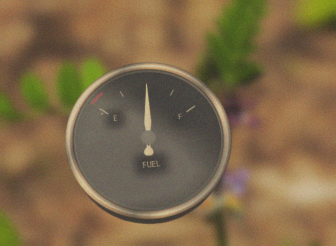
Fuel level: value=0.5
